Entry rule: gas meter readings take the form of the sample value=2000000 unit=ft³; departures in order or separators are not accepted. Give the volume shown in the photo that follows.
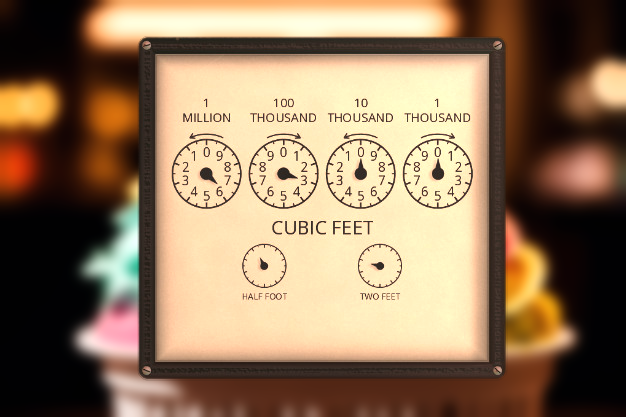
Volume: value=630000 unit=ft³
